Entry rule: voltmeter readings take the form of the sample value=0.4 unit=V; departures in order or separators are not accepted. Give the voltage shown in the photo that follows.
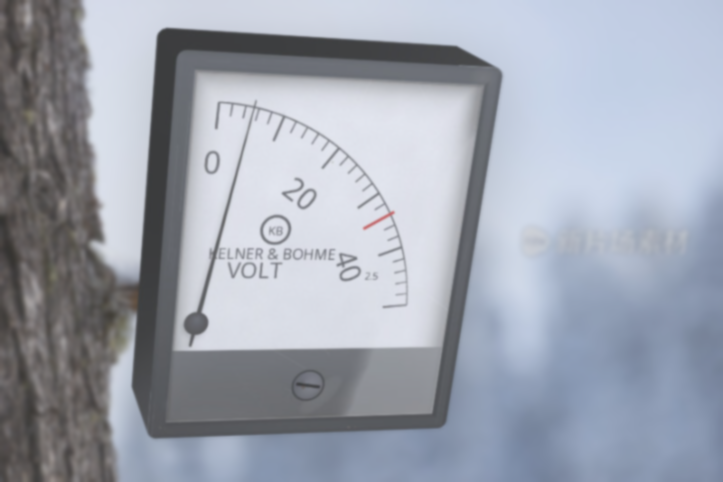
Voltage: value=5 unit=V
